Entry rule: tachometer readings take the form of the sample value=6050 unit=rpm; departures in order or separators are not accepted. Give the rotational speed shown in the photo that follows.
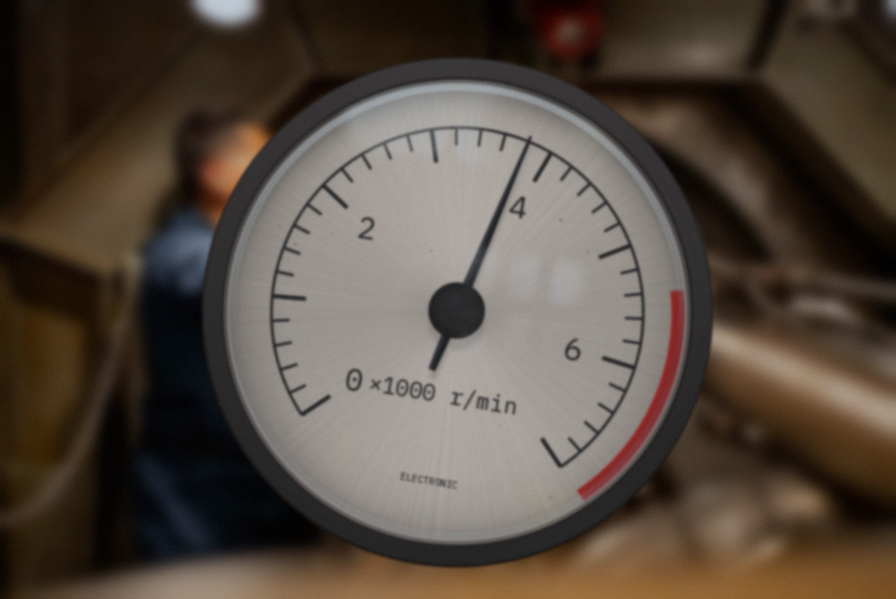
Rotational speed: value=3800 unit=rpm
